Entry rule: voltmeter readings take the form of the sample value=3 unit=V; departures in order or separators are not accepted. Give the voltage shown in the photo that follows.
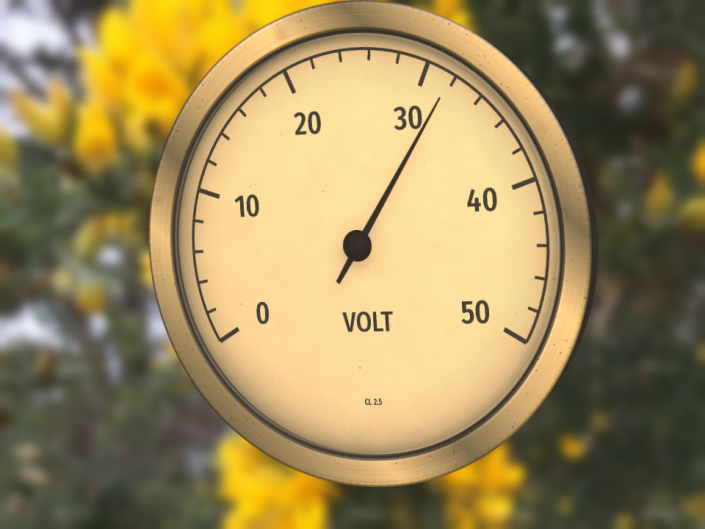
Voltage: value=32 unit=V
